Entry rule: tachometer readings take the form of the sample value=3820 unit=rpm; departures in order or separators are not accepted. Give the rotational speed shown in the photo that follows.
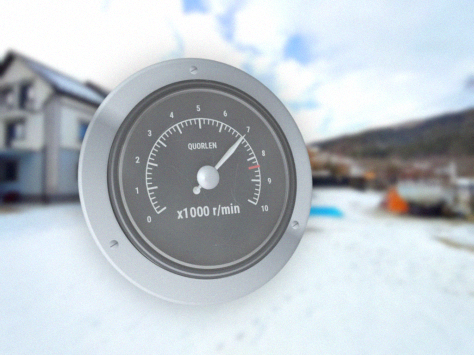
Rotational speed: value=7000 unit=rpm
